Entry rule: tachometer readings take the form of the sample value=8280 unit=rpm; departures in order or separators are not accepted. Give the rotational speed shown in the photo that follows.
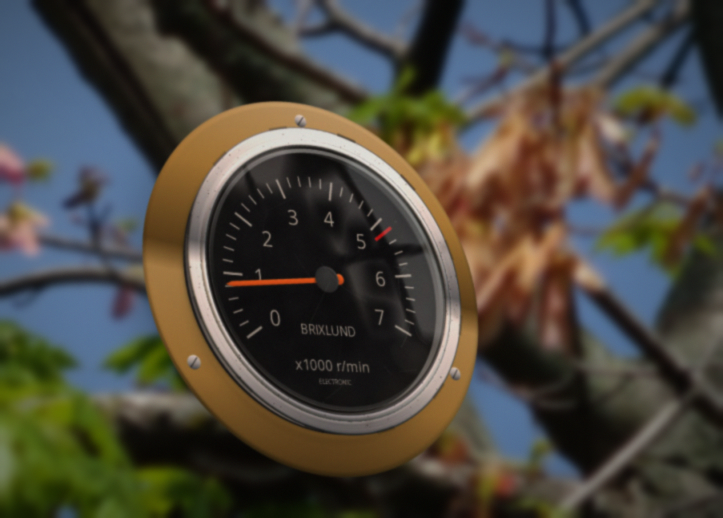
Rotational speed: value=800 unit=rpm
